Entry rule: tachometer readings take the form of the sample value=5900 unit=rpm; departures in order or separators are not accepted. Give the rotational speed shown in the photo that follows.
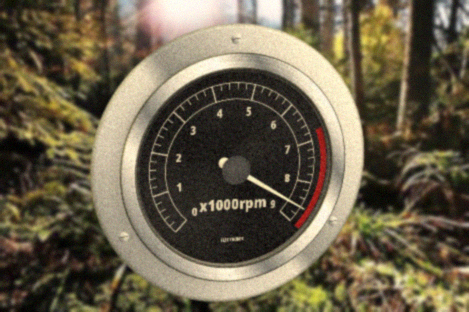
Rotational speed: value=8600 unit=rpm
